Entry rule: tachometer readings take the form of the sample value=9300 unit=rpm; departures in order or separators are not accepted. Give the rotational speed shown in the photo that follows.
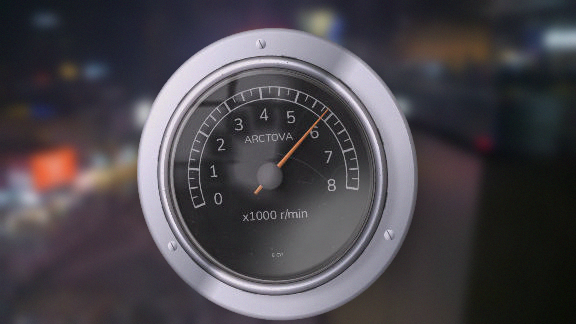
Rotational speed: value=5875 unit=rpm
